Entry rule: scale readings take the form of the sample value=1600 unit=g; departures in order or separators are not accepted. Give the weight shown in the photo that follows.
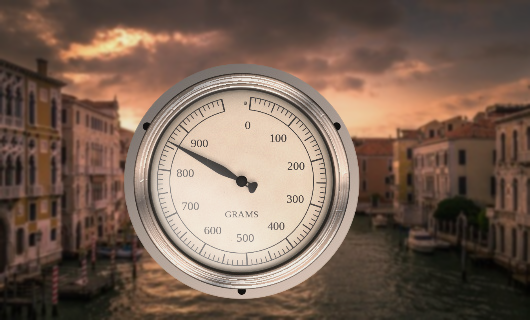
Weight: value=860 unit=g
